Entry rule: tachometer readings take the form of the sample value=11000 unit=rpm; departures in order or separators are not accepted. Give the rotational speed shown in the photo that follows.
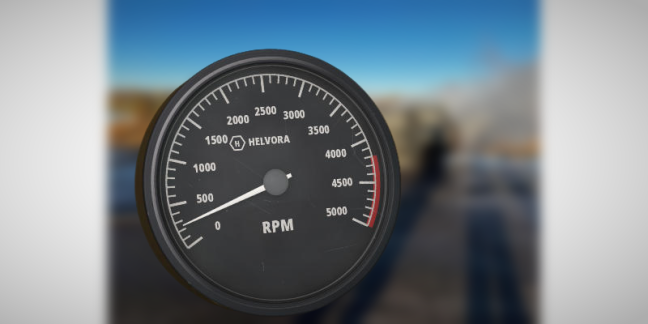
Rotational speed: value=250 unit=rpm
